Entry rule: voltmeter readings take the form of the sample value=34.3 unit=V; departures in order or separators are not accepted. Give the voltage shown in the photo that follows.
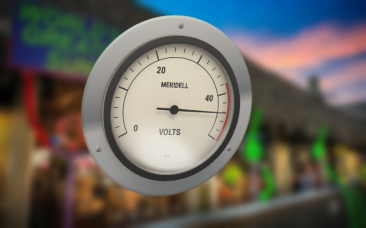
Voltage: value=44 unit=V
